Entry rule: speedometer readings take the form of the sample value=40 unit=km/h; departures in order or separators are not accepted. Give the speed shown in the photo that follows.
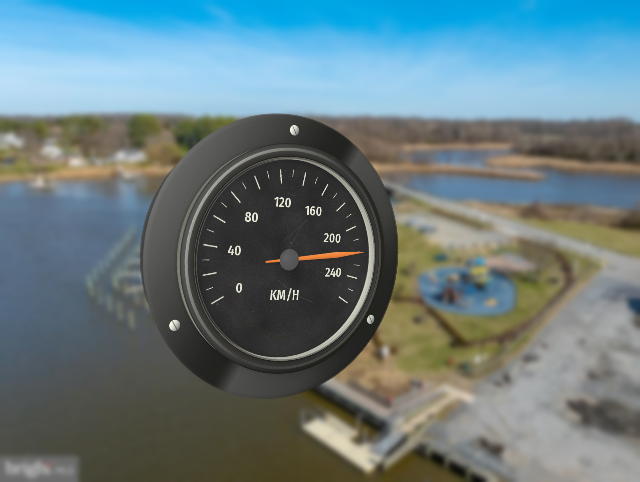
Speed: value=220 unit=km/h
